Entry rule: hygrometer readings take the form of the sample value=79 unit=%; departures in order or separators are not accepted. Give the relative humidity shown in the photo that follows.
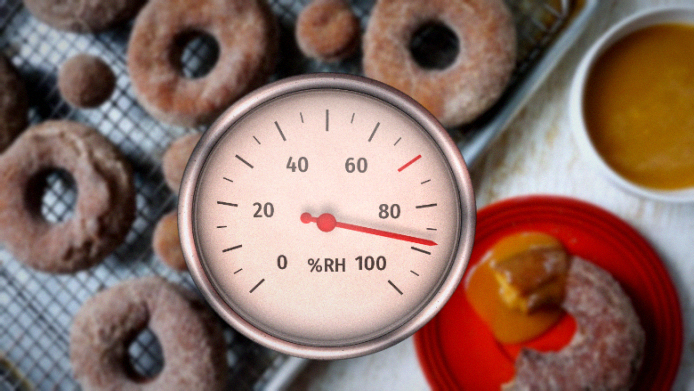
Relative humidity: value=87.5 unit=%
